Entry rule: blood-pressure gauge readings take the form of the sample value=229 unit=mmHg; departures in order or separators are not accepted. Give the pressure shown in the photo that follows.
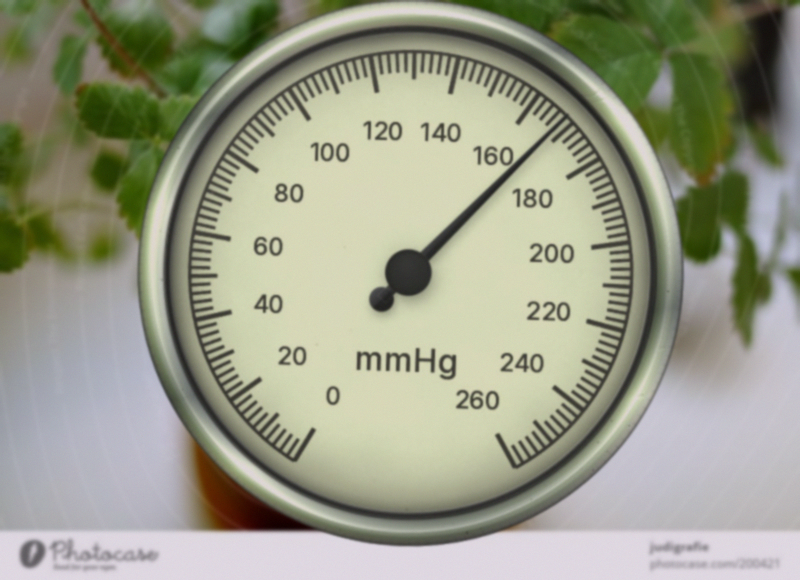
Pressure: value=168 unit=mmHg
